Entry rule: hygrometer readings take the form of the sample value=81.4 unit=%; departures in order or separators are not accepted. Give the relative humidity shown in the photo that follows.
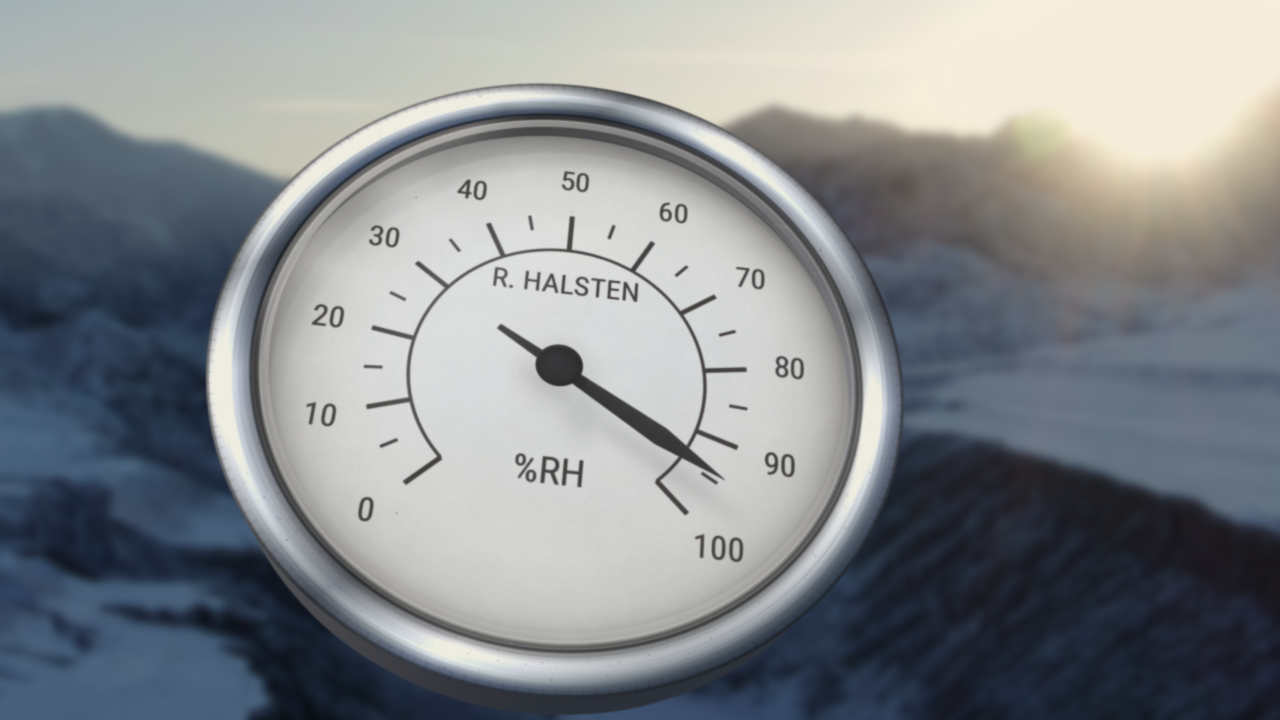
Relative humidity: value=95 unit=%
